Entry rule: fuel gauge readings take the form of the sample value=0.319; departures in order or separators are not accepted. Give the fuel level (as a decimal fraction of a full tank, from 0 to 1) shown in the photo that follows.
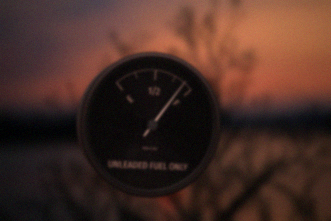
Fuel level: value=0.875
